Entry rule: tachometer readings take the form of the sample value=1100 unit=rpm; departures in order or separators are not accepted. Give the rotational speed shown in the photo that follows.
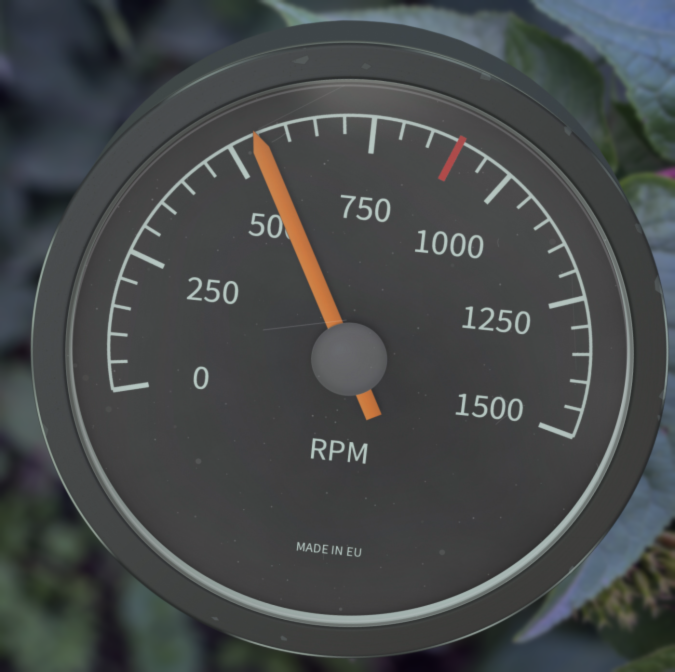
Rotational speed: value=550 unit=rpm
